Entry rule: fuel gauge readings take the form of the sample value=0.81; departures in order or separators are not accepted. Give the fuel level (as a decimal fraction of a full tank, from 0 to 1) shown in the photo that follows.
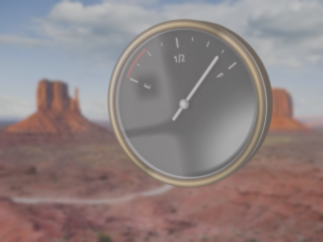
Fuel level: value=0.875
